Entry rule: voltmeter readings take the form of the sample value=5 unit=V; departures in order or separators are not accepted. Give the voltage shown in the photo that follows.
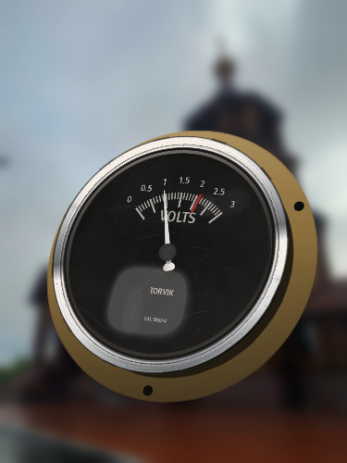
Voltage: value=1 unit=V
